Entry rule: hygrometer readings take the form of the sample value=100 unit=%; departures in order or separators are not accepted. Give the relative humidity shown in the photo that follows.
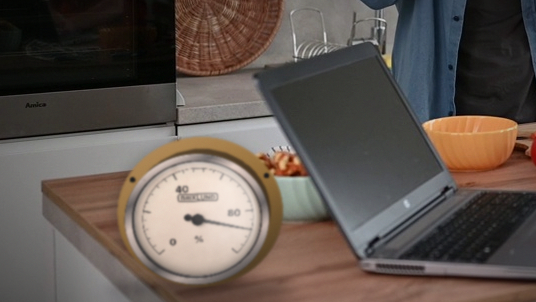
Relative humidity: value=88 unit=%
